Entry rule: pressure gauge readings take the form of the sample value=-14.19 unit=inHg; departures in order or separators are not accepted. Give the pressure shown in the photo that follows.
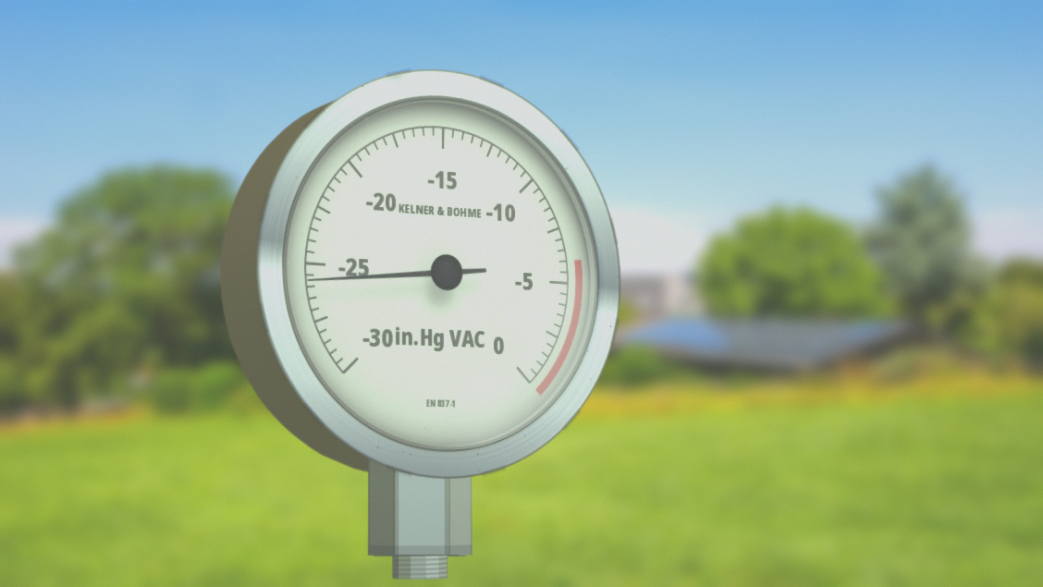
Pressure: value=-25.75 unit=inHg
